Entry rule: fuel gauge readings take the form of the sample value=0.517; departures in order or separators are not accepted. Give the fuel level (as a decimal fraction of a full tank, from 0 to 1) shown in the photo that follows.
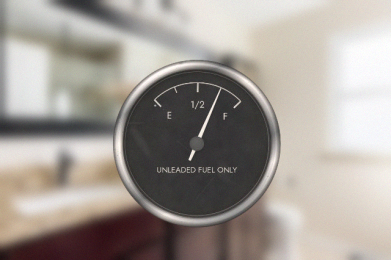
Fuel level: value=0.75
